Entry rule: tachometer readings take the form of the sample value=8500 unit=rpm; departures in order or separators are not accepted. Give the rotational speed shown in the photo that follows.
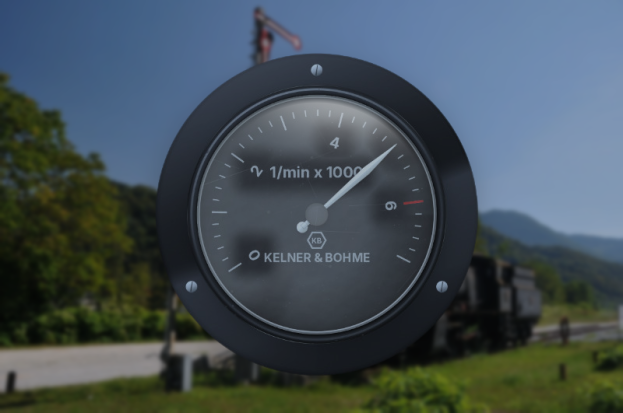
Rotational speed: value=5000 unit=rpm
